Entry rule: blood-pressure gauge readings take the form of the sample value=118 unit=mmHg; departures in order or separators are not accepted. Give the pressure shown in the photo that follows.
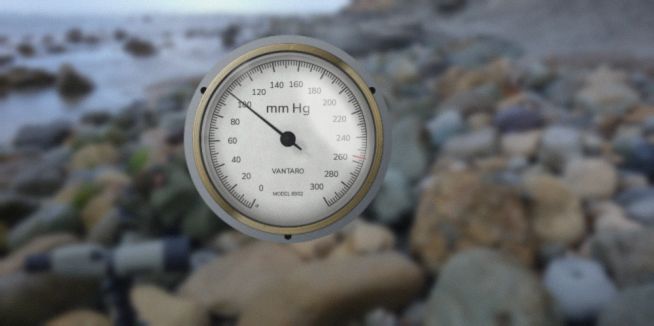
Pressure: value=100 unit=mmHg
